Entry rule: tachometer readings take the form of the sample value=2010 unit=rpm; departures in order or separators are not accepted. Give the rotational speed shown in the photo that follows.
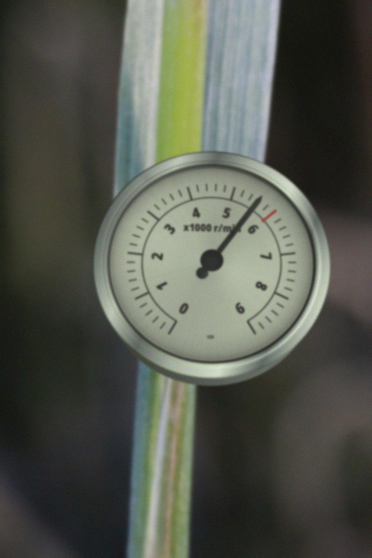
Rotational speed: value=5600 unit=rpm
